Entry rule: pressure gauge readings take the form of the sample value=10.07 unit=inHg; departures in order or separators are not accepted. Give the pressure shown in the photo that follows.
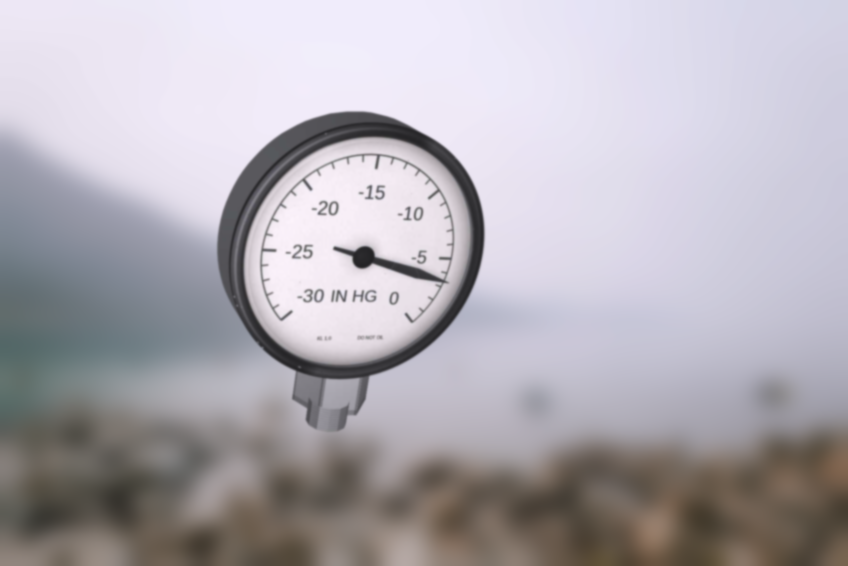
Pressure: value=-3.5 unit=inHg
